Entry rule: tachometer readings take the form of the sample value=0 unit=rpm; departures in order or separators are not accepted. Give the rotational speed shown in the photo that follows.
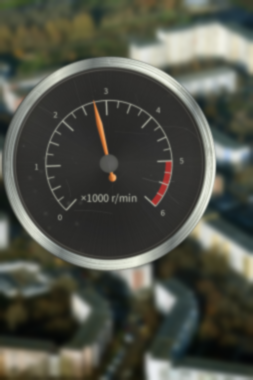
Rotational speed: value=2750 unit=rpm
